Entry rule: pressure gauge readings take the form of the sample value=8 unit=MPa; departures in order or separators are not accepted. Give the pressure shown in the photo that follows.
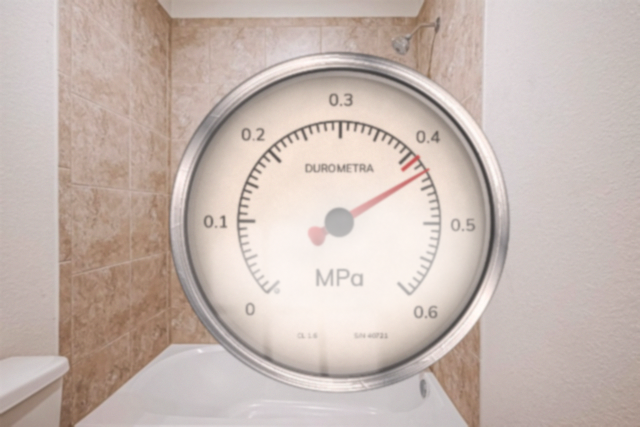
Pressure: value=0.43 unit=MPa
